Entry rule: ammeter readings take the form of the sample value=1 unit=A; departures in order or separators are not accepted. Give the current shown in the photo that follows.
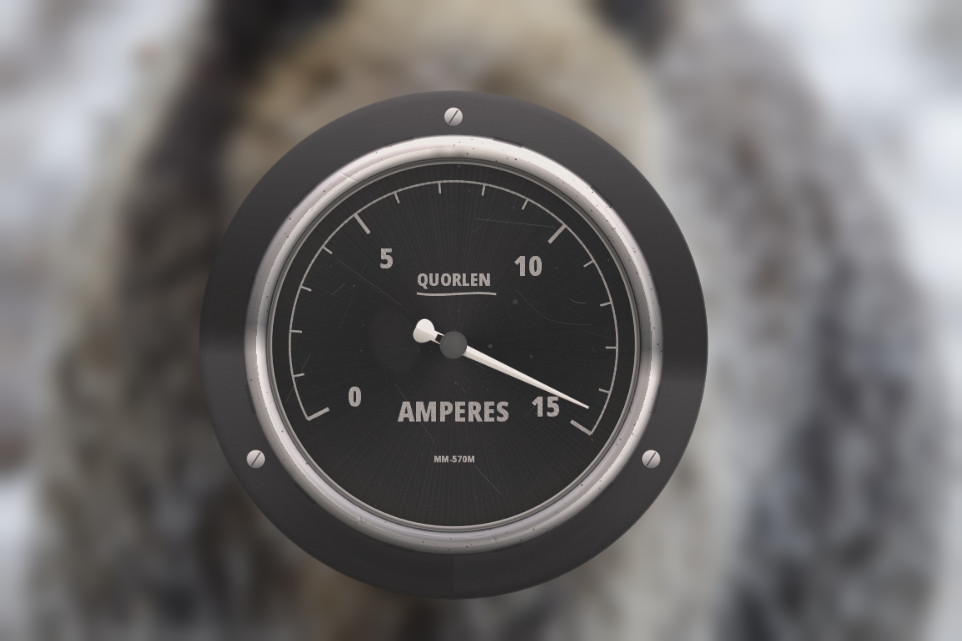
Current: value=14.5 unit=A
